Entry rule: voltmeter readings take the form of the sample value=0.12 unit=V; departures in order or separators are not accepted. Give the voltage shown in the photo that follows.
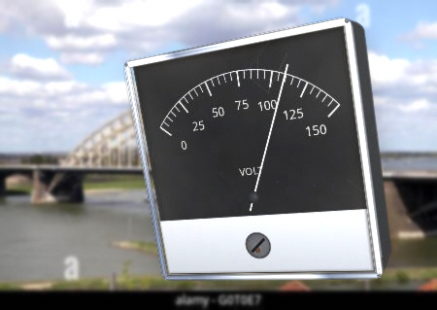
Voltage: value=110 unit=V
